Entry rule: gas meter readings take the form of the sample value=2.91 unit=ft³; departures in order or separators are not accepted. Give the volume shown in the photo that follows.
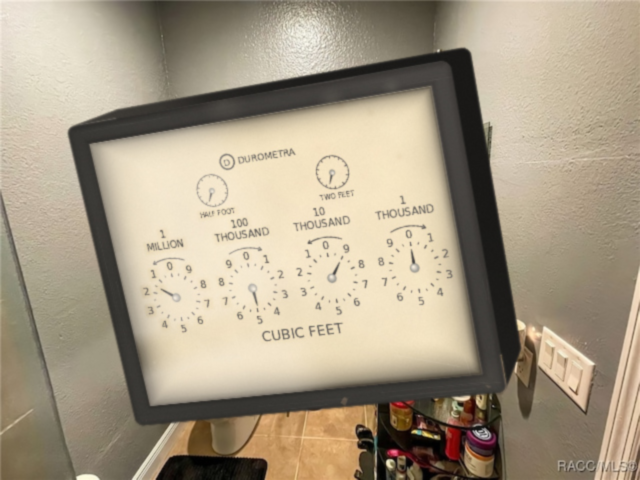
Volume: value=149000 unit=ft³
